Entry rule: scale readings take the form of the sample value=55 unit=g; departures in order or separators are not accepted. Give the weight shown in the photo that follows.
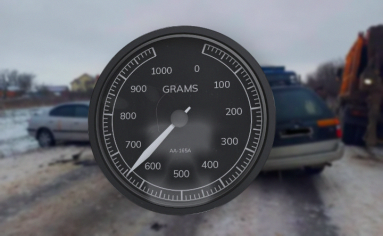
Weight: value=640 unit=g
